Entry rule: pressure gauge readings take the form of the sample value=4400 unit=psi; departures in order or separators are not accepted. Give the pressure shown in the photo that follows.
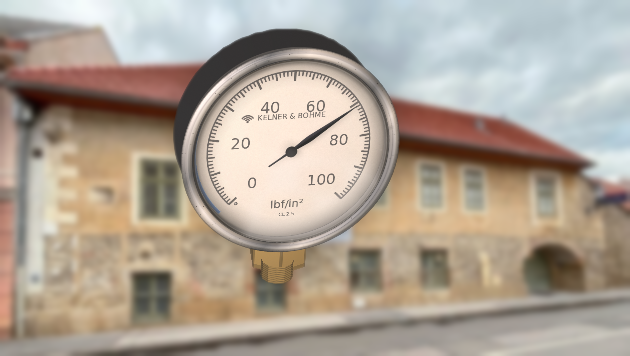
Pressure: value=70 unit=psi
